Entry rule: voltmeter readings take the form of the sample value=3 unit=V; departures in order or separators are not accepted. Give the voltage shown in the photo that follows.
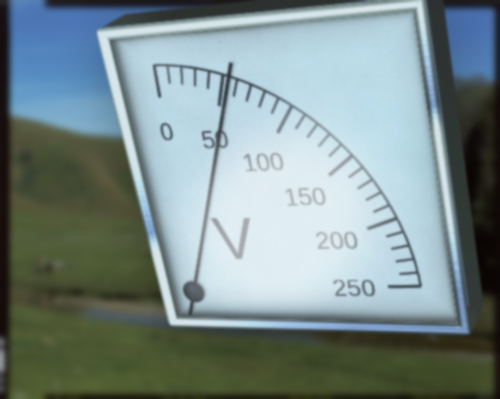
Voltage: value=55 unit=V
